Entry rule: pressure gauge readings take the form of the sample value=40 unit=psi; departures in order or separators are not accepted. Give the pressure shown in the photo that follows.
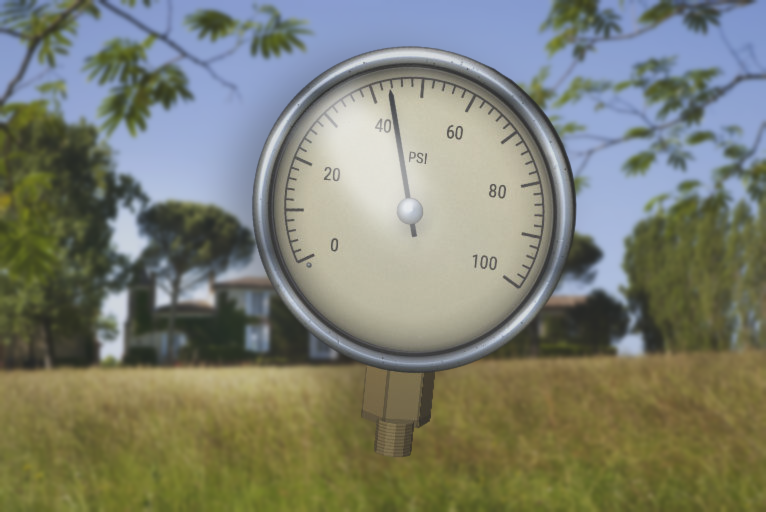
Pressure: value=44 unit=psi
